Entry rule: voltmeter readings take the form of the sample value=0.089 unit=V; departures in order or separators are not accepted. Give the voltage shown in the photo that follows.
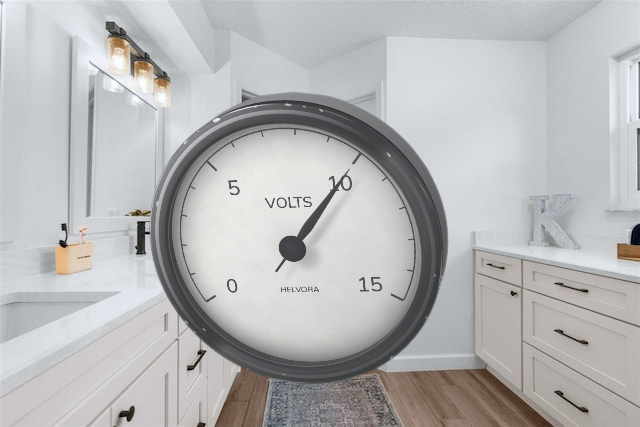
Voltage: value=10 unit=V
